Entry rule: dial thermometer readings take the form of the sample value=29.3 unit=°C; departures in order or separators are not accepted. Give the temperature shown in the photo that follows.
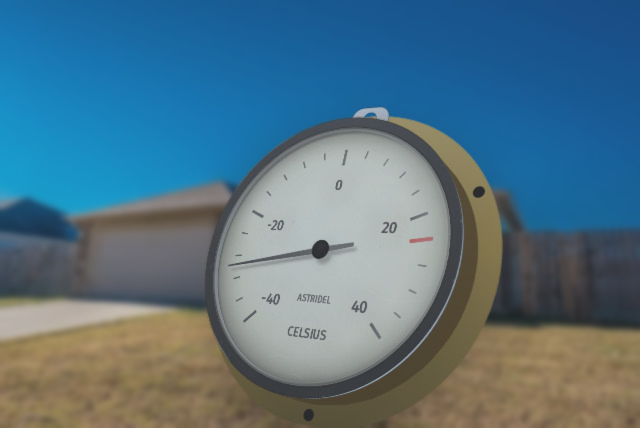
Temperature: value=-30 unit=°C
